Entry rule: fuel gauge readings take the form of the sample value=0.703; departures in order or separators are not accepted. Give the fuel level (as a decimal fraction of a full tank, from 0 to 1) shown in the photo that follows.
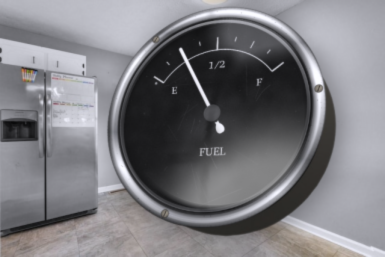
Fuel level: value=0.25
